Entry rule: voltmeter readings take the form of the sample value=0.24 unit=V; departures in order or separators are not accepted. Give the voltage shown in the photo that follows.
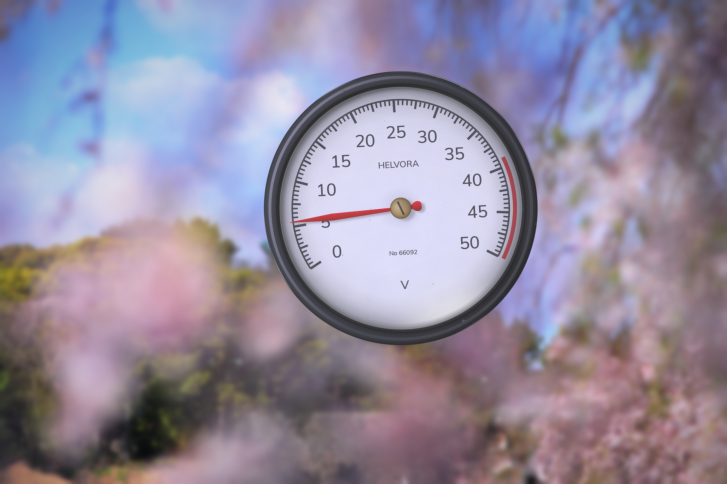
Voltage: value=5.5 unit=V
